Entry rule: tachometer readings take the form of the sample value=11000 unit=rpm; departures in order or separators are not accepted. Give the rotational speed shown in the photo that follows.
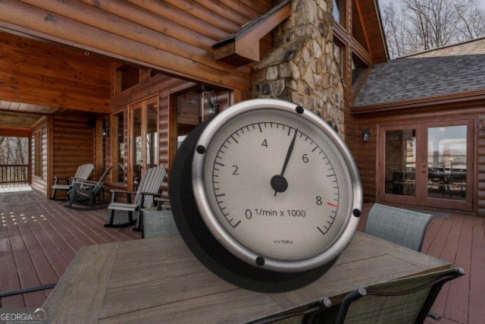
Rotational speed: value=5200 unit=rpm
